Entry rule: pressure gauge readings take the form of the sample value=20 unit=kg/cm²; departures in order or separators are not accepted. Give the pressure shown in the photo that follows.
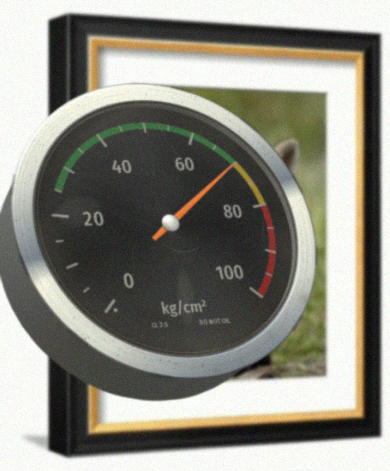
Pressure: value=70 unit=kg/cm²
